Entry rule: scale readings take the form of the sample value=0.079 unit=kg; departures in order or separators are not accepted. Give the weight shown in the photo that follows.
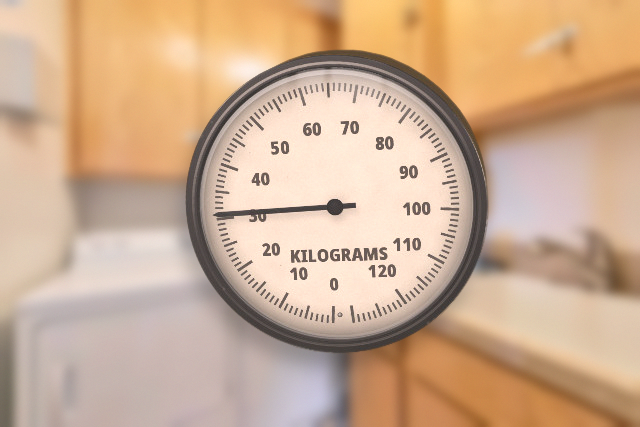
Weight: value=31 unit=kg
